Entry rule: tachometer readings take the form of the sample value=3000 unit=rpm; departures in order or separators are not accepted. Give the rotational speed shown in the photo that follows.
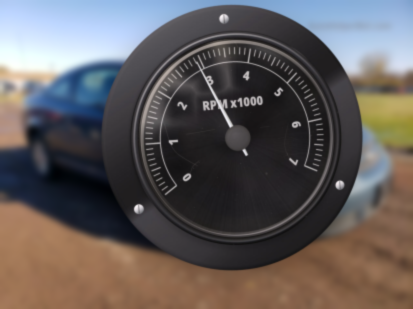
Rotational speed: value=2900 unit=rpm
